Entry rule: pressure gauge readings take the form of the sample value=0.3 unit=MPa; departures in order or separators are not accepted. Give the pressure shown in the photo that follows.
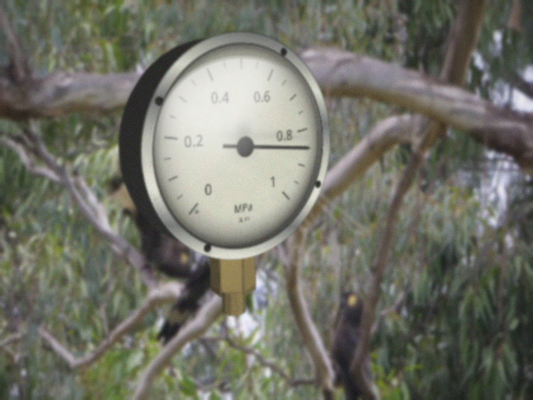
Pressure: value=0.85 unit=MPa
